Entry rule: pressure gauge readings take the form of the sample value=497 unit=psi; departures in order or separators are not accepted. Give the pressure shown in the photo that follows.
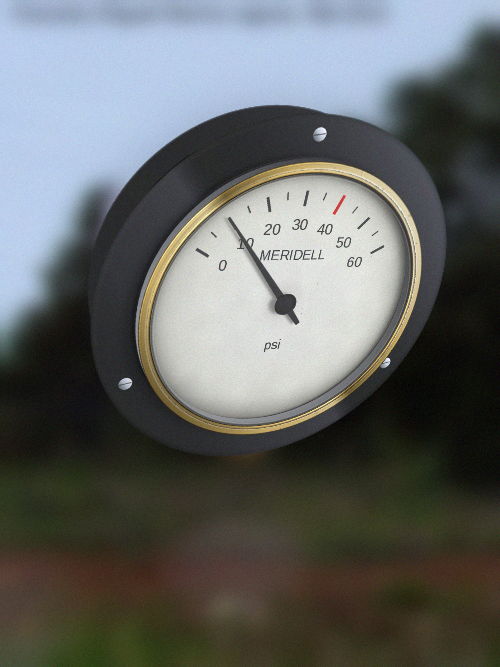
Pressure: value=10 unit=psi
